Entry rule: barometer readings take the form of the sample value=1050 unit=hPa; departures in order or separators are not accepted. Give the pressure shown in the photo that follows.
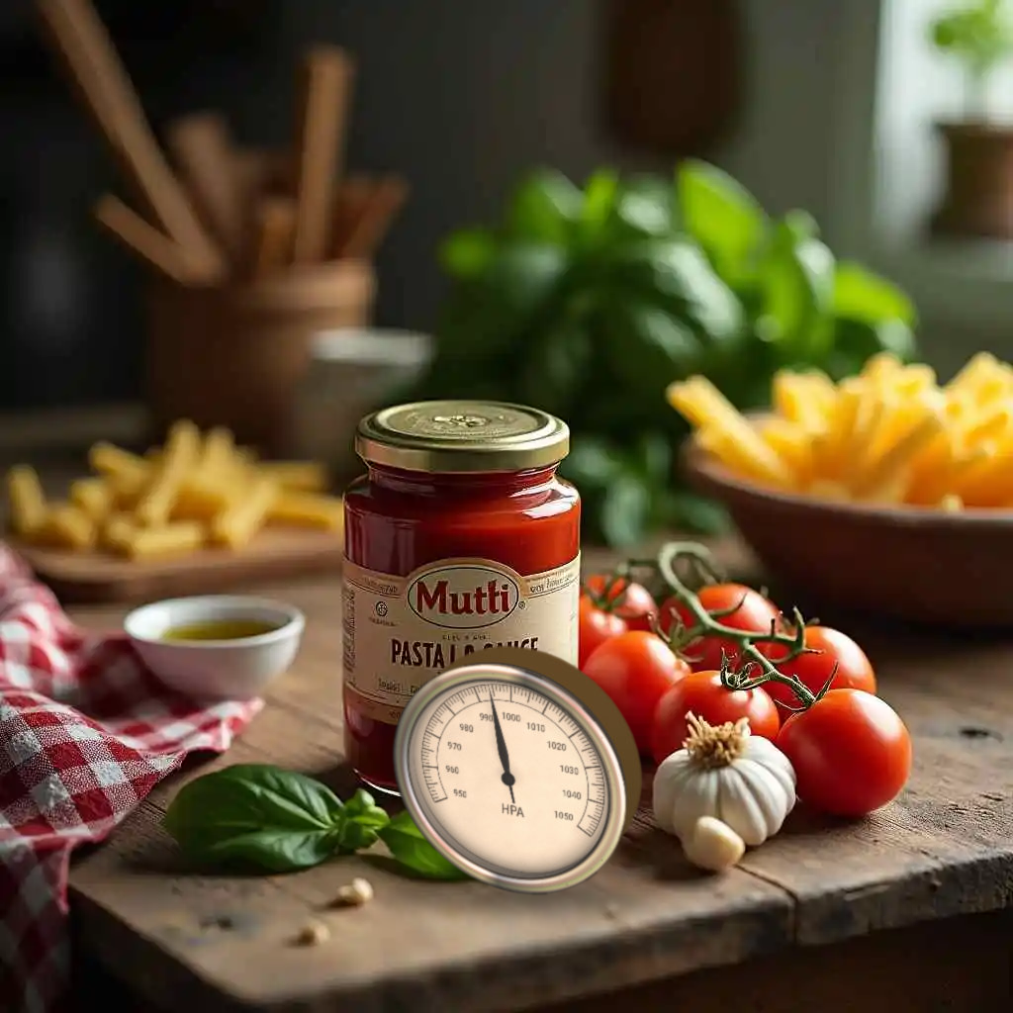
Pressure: value=995 unit=hPa
